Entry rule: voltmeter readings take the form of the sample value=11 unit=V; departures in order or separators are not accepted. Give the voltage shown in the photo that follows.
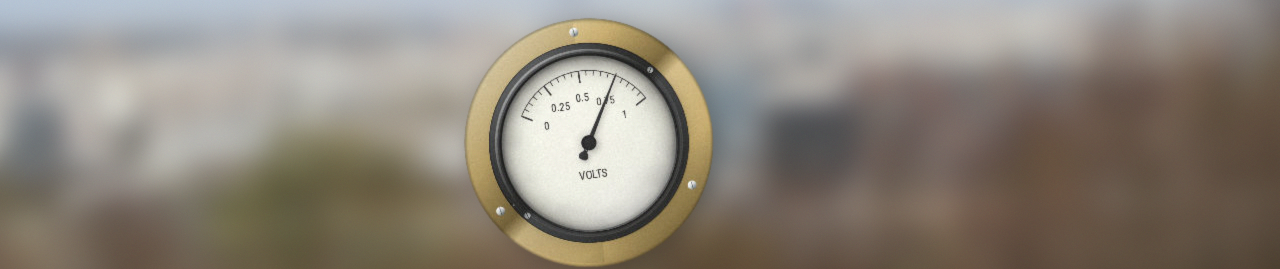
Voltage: value=0.75 unit=V
